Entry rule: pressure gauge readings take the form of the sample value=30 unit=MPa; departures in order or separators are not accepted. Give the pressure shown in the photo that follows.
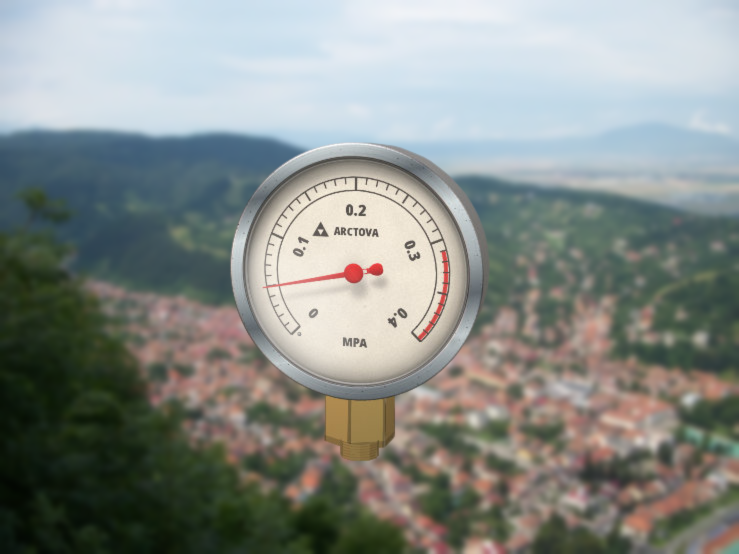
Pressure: value=0.05 unit=MPa
